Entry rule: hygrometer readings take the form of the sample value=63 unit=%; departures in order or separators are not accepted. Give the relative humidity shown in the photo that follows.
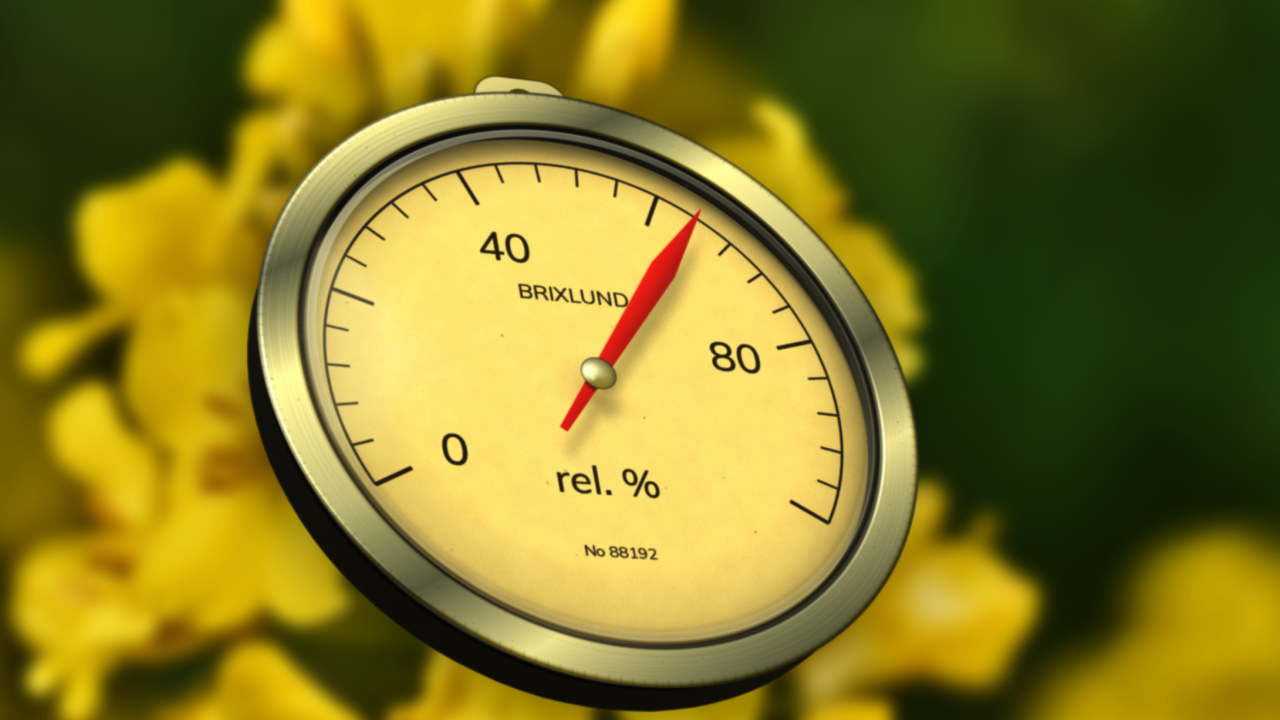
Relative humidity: value=64 unit=%
